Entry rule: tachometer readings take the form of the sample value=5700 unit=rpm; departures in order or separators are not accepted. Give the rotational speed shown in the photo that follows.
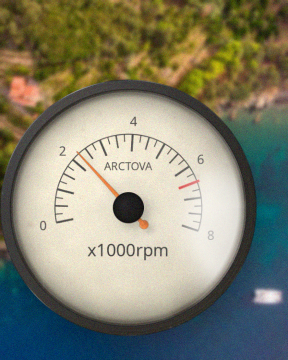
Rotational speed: value=2250 unit=rpm
